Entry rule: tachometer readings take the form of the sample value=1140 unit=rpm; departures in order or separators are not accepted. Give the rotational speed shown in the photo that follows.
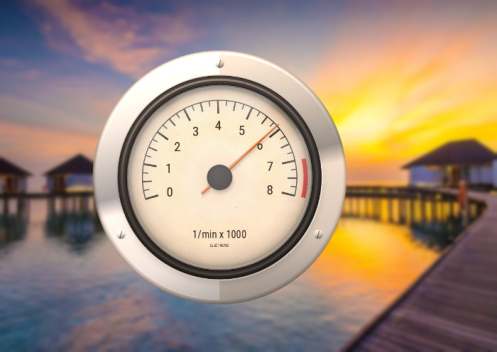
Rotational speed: value=5875 unit=rpm
